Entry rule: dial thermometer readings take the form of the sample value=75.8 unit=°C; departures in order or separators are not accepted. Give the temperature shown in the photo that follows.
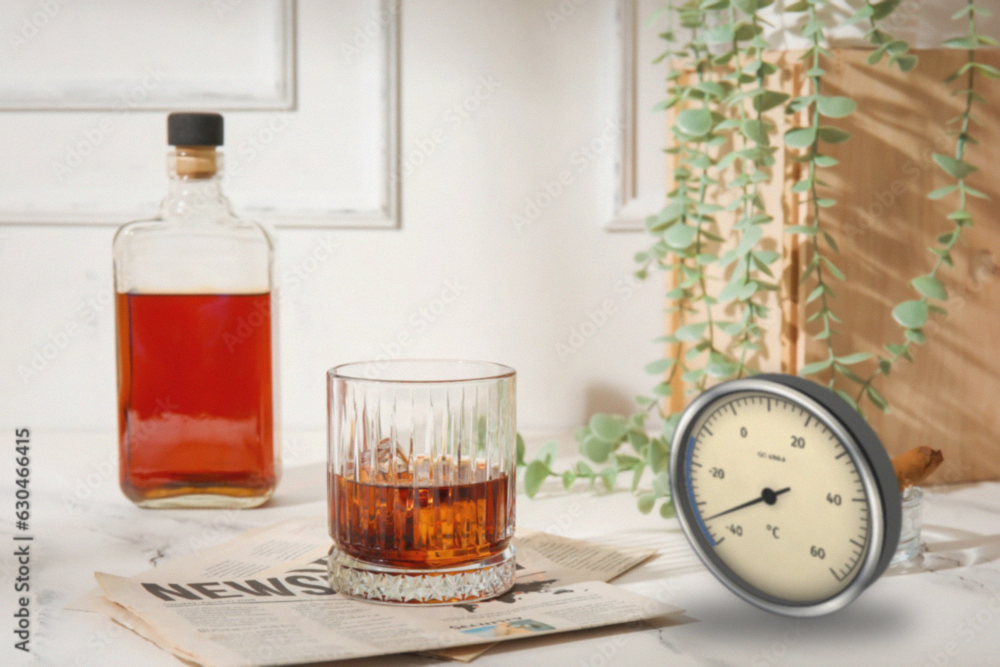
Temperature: value=-34 unit=°C
